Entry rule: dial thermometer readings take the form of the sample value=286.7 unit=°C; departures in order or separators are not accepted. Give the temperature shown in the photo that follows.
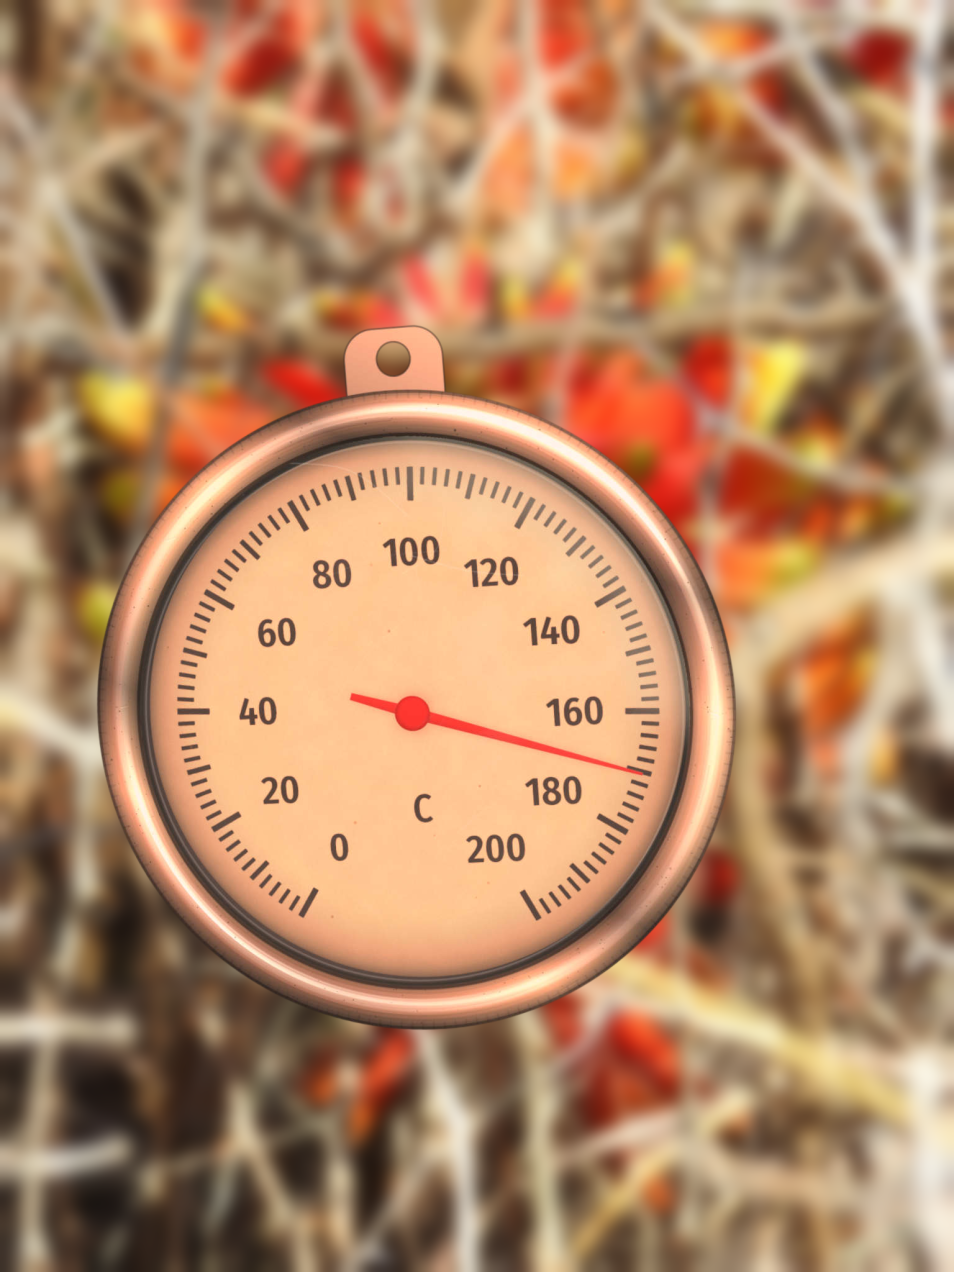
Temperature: value=170 unit=°C
